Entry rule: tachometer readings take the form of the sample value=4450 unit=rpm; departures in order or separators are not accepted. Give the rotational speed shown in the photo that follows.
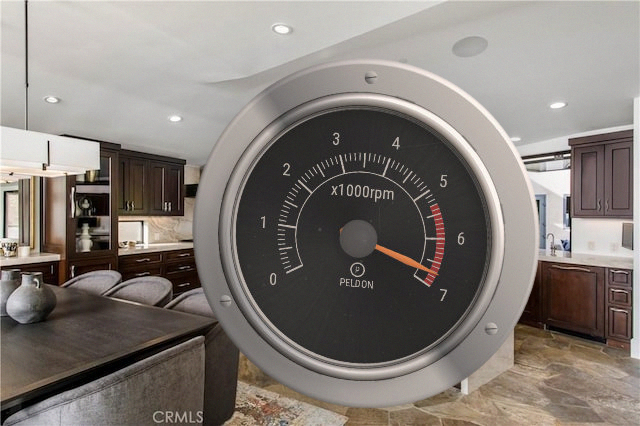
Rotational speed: value=6700 unit=rpm
